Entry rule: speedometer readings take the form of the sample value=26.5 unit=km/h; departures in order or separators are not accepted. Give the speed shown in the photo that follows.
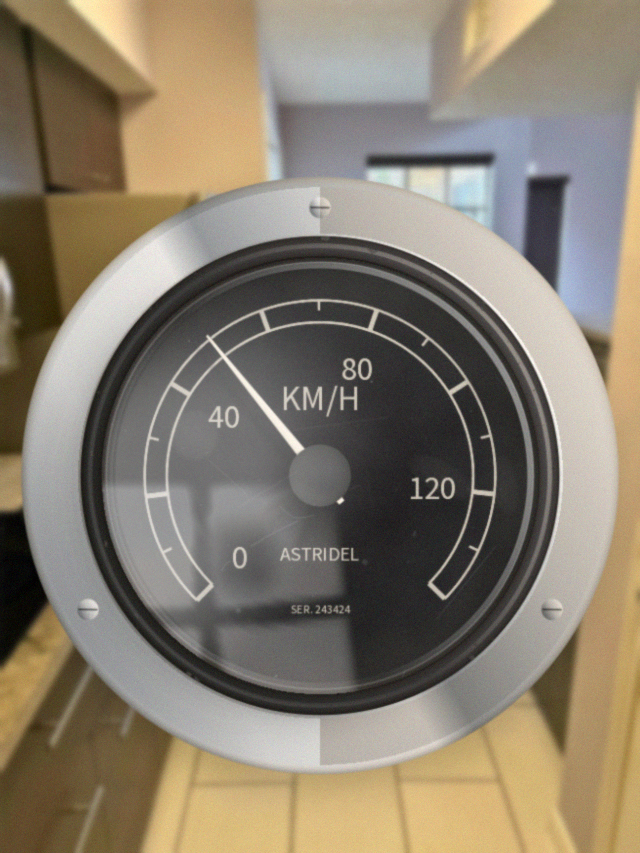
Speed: value=50 unit=km/h
